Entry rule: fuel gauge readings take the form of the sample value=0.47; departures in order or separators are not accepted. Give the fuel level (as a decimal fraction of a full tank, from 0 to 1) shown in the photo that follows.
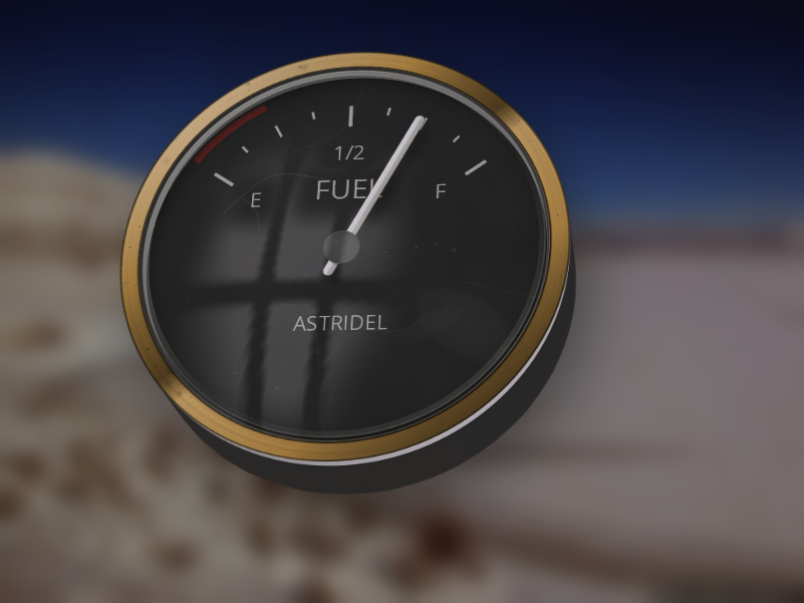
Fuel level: value=0.75
